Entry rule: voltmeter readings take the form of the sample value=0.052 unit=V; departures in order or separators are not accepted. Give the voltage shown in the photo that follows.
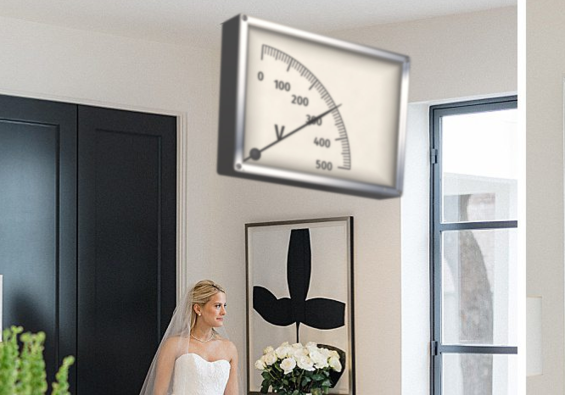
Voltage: value=300 unit=V
